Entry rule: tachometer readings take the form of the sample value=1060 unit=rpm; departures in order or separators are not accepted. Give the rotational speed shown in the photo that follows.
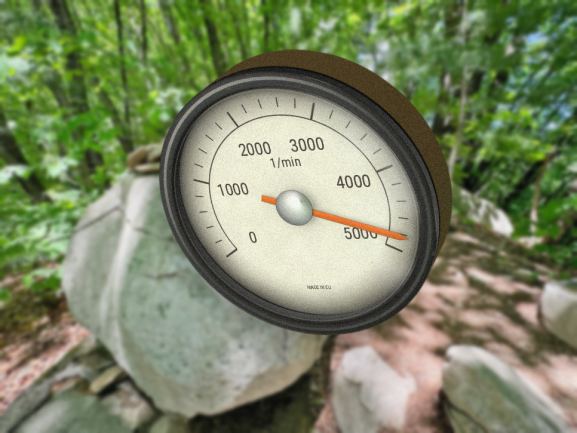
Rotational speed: value=4800 unit=rpm
